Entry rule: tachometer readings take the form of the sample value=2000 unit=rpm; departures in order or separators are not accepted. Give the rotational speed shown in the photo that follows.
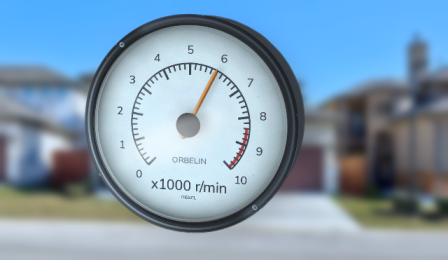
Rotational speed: value=6000 unit=rpm
